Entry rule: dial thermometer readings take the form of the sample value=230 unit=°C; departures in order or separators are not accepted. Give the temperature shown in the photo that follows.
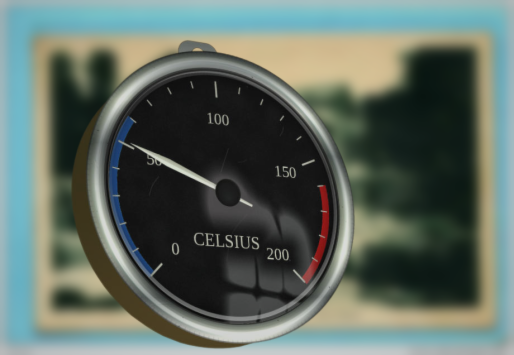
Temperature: value=50 unit=°C
